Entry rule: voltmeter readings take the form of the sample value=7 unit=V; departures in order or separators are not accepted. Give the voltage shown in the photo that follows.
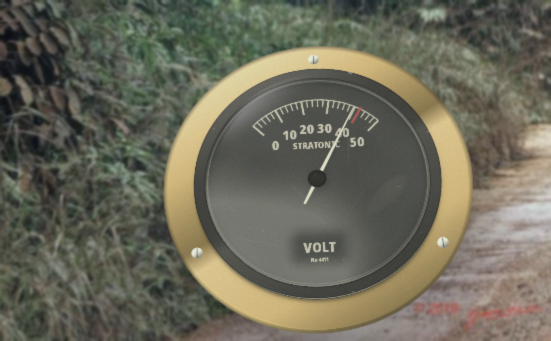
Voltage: value=40 unit=V
